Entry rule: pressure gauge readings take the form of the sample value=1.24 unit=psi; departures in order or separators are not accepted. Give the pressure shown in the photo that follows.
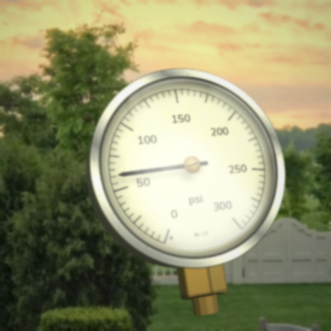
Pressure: value=60 unit=psi
